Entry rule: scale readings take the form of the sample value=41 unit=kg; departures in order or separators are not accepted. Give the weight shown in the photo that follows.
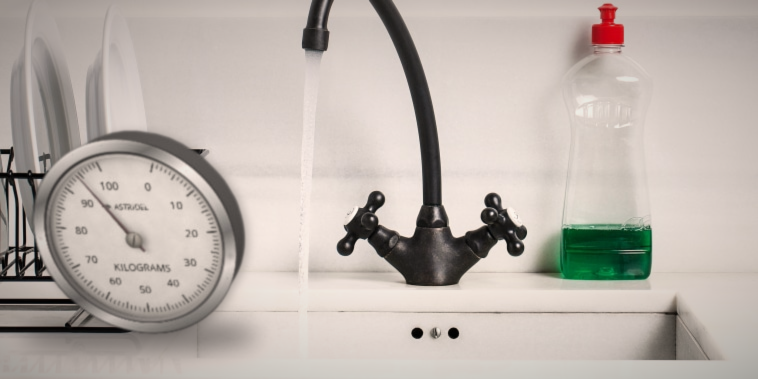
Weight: value=95 unit=kg
